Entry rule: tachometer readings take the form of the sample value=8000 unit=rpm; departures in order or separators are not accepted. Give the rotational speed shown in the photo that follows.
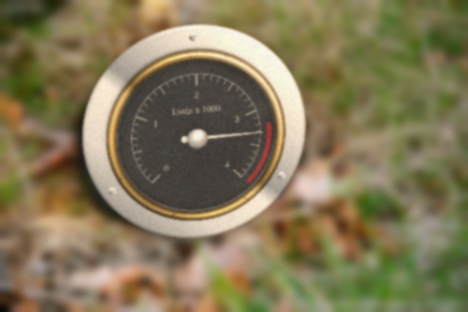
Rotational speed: value=3300 unit=rpm
